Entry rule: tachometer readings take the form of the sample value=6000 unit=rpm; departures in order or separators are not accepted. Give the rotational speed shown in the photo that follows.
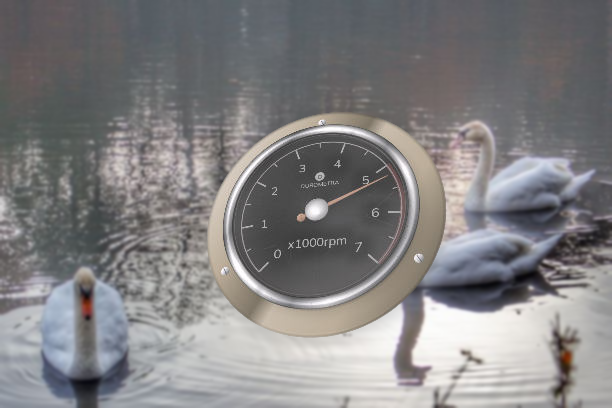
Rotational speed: value=5250 unit=rpm
